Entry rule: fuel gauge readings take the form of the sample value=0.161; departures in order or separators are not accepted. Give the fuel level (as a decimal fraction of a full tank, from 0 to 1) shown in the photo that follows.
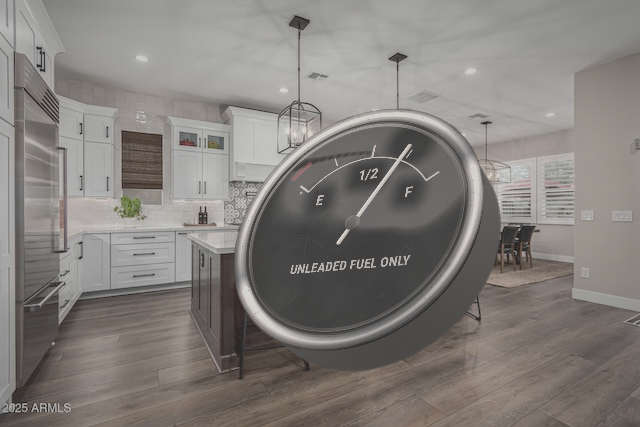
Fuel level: value=0.75
